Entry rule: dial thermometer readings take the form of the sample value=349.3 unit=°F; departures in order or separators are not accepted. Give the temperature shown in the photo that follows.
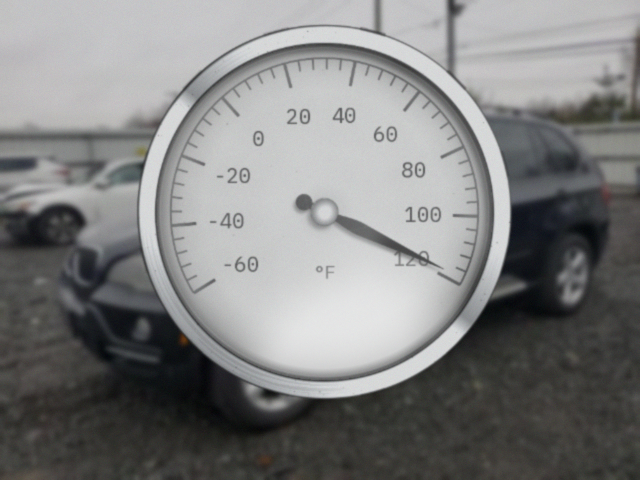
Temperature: value=118 unit=°F
